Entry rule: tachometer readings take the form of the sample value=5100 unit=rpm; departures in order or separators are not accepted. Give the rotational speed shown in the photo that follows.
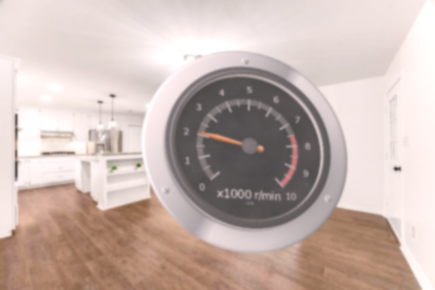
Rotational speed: value=2000 unit=rpm
